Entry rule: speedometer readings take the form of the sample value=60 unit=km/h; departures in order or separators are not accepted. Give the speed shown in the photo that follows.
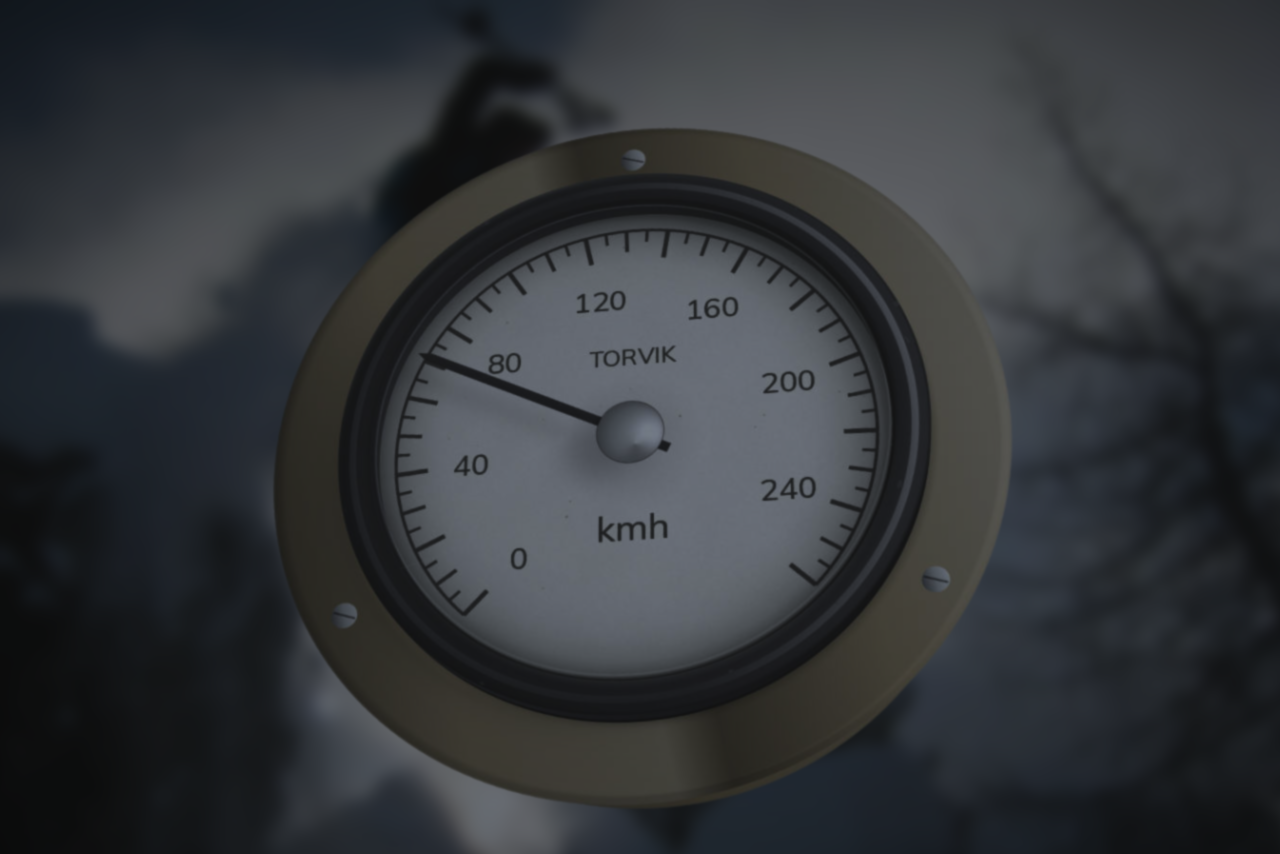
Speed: value=70 unit=km/h
